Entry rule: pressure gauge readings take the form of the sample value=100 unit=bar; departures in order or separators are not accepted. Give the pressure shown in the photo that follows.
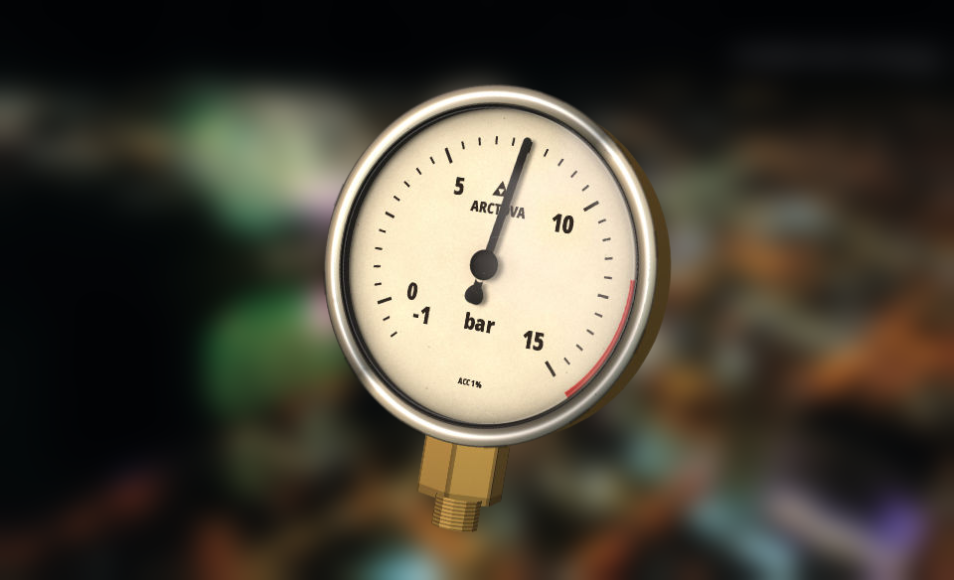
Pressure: value=7.5 unit=bar
